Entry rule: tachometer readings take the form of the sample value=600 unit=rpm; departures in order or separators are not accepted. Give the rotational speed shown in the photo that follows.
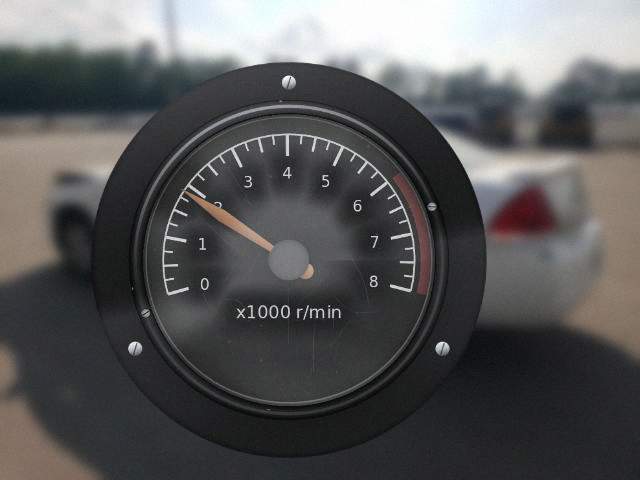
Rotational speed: value=1875 unit=rpm
